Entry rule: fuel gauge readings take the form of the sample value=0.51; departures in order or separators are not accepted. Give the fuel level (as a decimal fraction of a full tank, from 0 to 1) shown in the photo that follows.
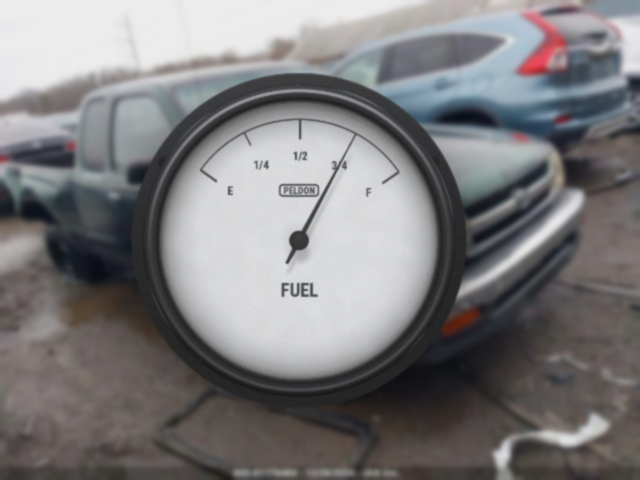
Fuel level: value=0.75
